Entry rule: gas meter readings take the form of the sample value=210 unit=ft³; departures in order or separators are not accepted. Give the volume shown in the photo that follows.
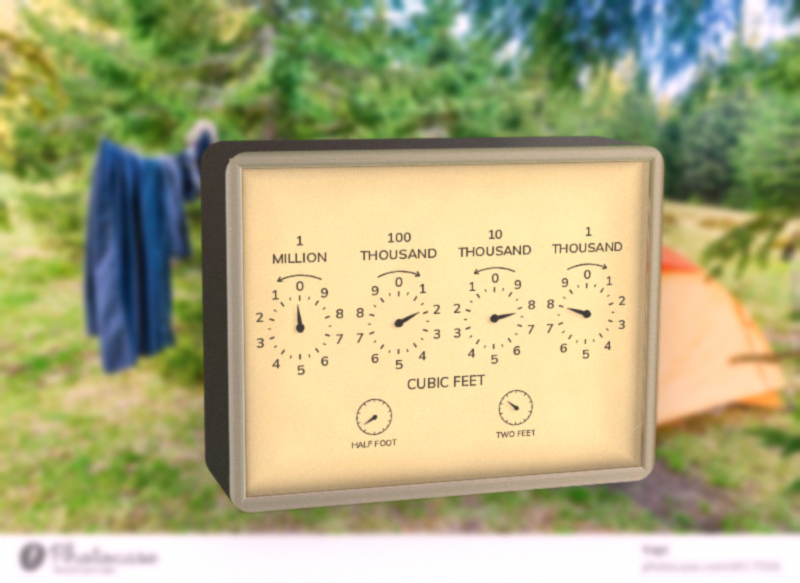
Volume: value=17800 unit=ft³
